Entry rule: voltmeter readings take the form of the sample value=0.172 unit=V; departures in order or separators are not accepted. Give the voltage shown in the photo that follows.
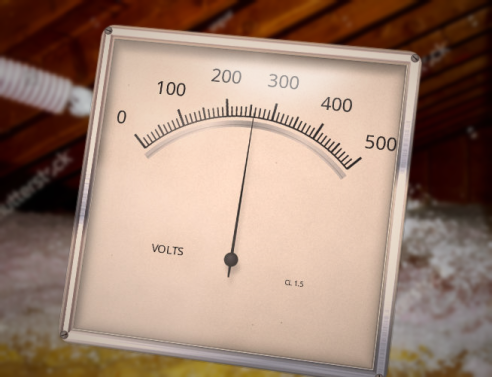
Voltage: value=260 unit=V
